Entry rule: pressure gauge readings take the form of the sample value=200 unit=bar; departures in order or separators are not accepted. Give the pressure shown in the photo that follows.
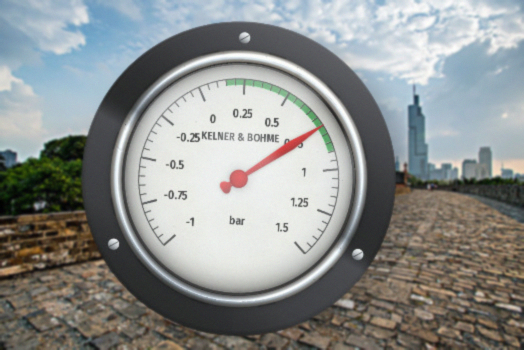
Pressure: value=0.75 unit=bar
